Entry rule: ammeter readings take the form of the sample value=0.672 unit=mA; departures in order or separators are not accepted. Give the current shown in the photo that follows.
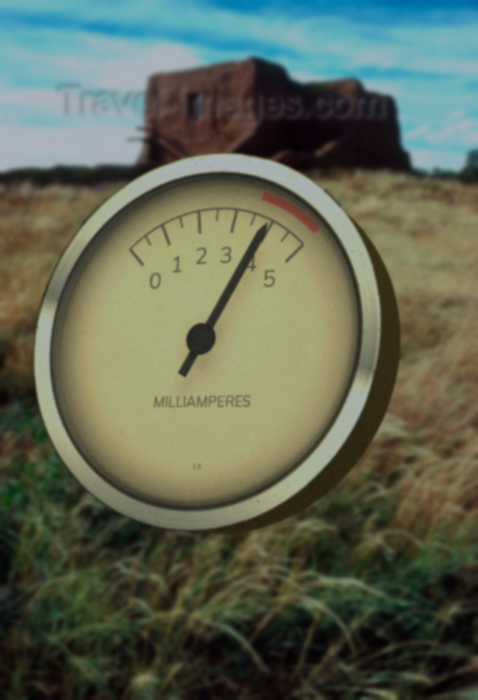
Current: value=4 unit=mA
